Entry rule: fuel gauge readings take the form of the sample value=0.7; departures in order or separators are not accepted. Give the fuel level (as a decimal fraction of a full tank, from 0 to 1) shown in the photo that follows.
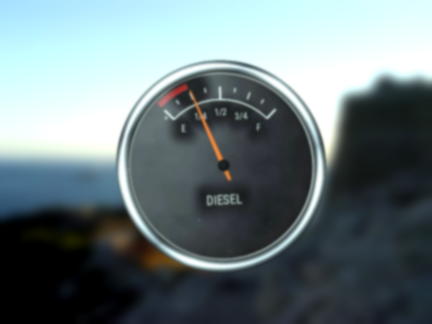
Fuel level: value=0.25
